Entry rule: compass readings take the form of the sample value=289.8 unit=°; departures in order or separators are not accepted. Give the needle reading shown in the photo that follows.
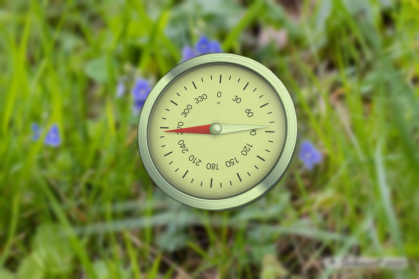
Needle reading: value=265 unit=°
